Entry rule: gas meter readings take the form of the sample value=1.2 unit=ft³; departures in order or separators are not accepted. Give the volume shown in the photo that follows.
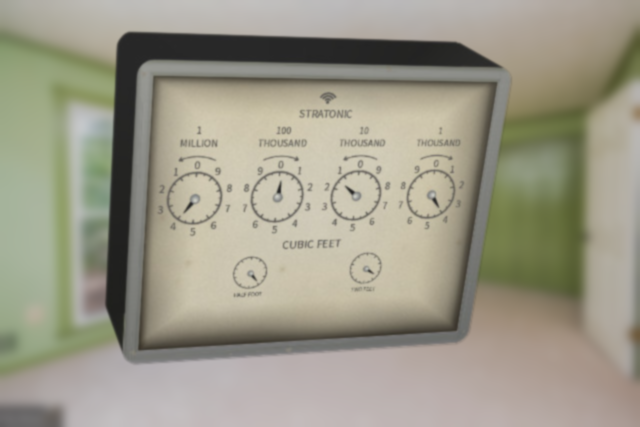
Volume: value=401400 unit=ft³
